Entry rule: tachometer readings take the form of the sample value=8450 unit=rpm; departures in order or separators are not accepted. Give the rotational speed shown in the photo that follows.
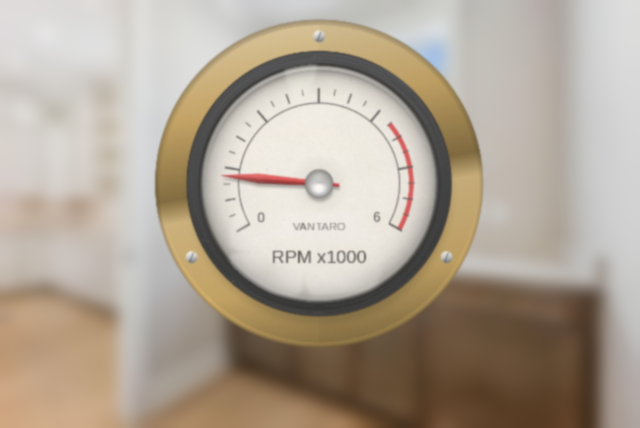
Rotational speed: value=875 unit=rpm
